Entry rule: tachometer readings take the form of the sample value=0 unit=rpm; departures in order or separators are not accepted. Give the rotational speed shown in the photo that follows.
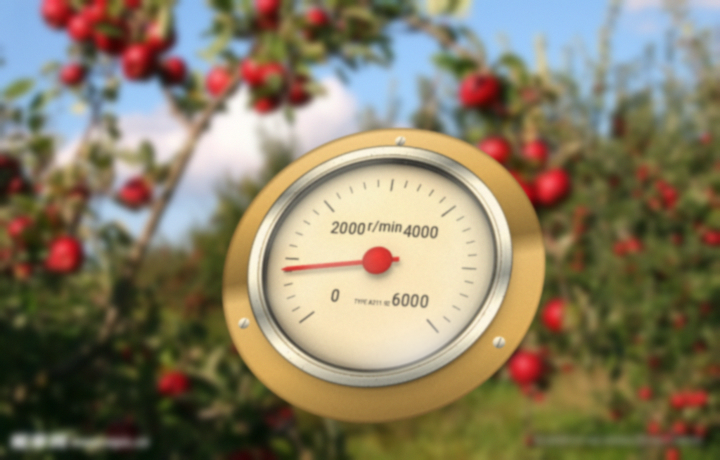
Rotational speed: value=800 unit=rpm
